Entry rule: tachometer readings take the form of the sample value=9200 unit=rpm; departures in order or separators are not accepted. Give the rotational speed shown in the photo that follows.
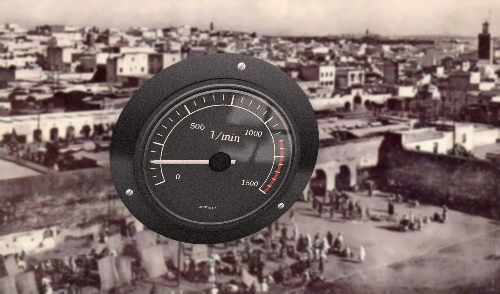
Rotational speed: value=150 unit=rpm
